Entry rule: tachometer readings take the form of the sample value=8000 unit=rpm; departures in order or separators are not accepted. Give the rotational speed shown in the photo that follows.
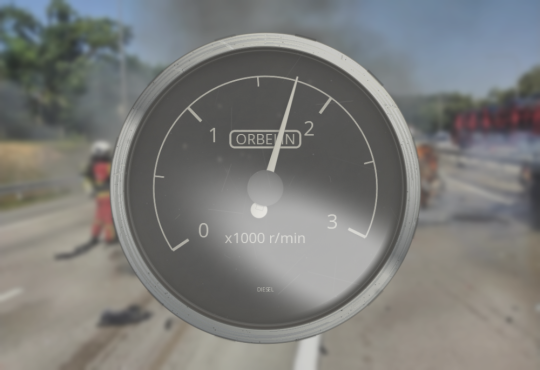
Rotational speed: value=1750 unit=rpm
